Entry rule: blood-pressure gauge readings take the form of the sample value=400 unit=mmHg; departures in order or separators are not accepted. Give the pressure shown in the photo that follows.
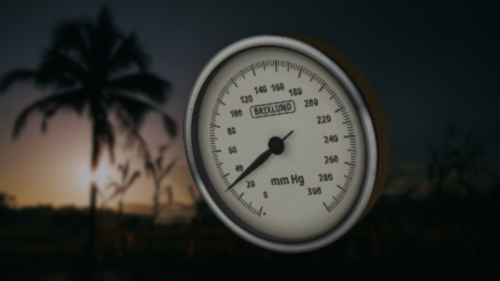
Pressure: value=30 unit=mmHg
